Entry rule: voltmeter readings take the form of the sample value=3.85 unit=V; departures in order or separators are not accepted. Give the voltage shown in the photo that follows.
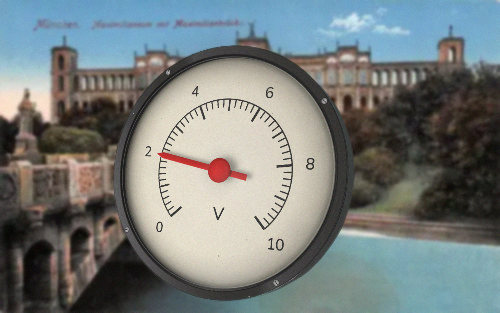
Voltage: value=2 unit=V
